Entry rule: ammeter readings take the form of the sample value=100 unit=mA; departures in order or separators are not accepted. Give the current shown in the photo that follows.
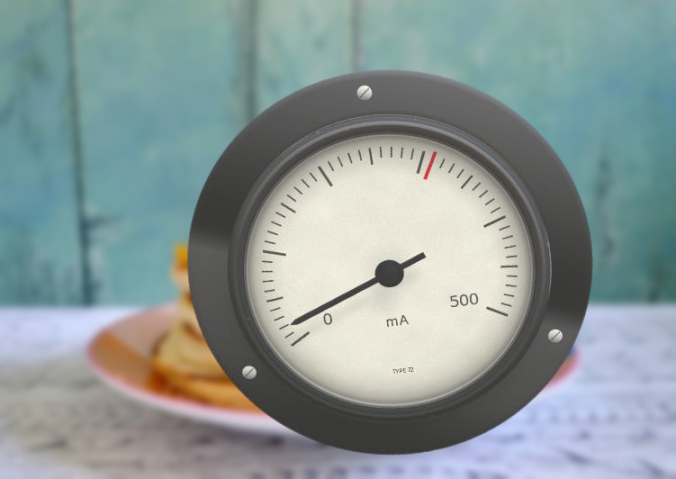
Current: value=20 unit=mA
